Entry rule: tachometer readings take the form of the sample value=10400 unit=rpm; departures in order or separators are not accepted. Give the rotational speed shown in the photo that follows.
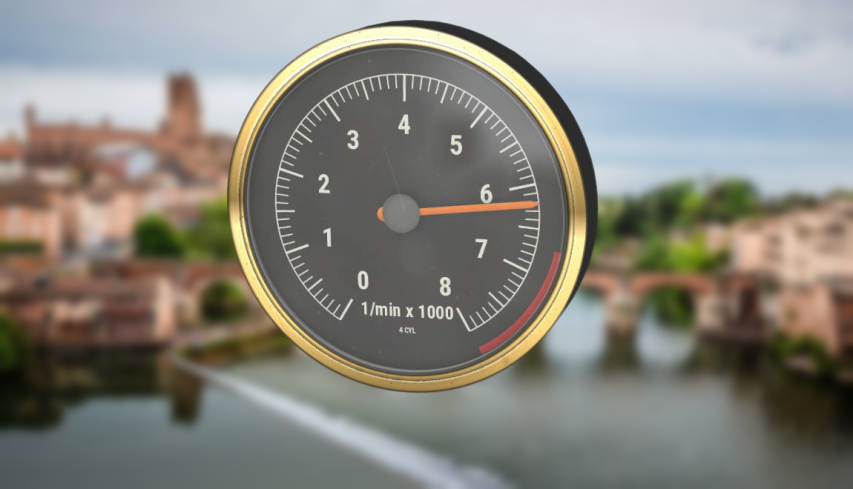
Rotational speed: value=6200 unit=rpm
